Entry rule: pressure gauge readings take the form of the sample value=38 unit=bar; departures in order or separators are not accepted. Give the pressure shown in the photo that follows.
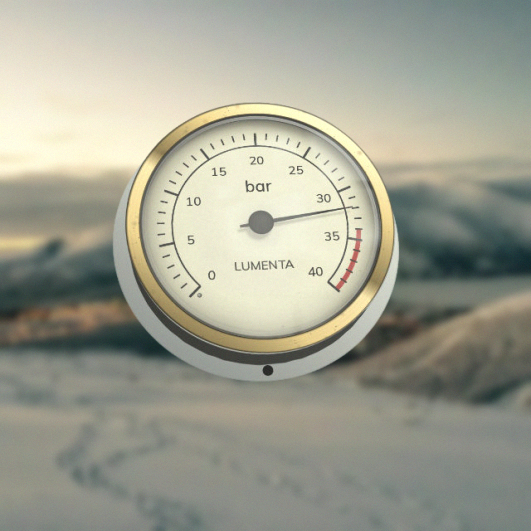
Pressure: value=32 unit=bar
